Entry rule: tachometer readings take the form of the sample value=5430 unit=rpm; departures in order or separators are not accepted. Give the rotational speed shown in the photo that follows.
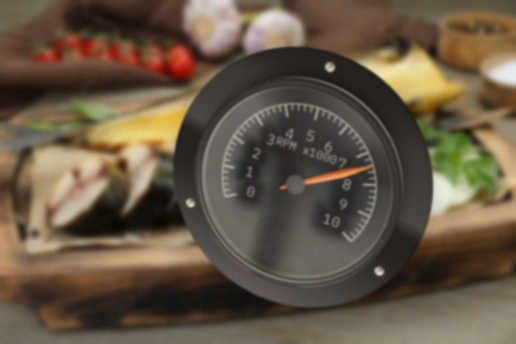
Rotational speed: value=7400 unit=rpm
